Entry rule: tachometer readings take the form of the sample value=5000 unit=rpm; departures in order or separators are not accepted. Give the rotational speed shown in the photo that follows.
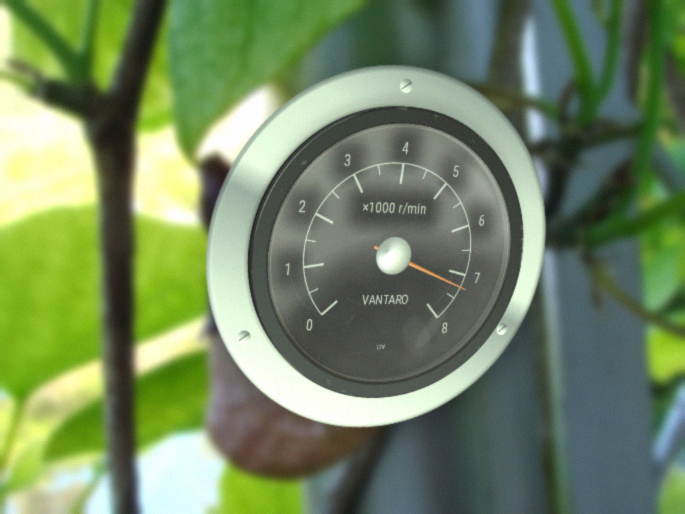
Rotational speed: value=7250 unit=rpm
